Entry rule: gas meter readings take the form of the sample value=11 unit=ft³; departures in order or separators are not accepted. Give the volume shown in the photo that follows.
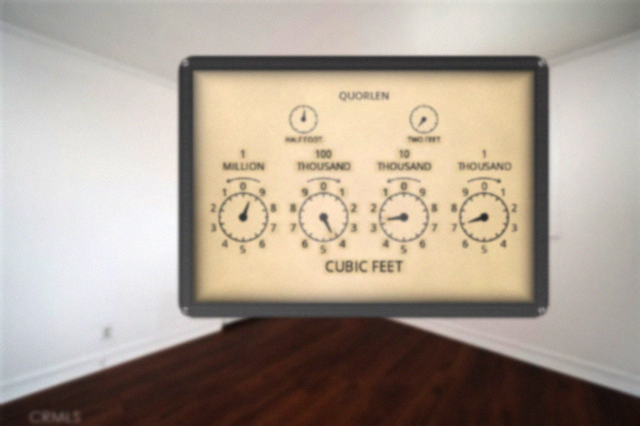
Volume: value=942700 unit=ft³
